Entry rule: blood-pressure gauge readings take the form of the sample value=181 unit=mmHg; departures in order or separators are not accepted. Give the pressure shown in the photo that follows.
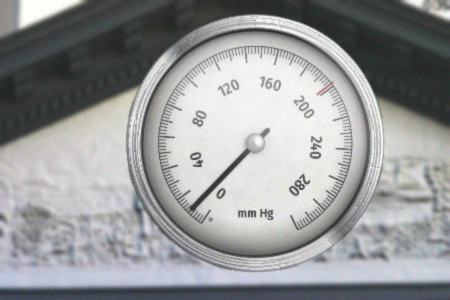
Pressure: value=10 unit=mmHg
